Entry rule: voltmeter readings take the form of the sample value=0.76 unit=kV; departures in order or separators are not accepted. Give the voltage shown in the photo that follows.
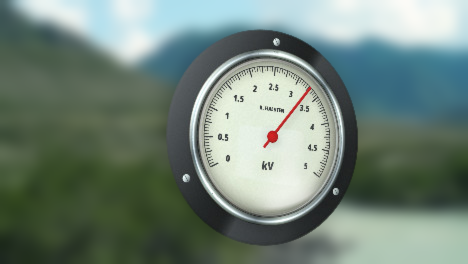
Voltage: value=3.25 unit=kV
